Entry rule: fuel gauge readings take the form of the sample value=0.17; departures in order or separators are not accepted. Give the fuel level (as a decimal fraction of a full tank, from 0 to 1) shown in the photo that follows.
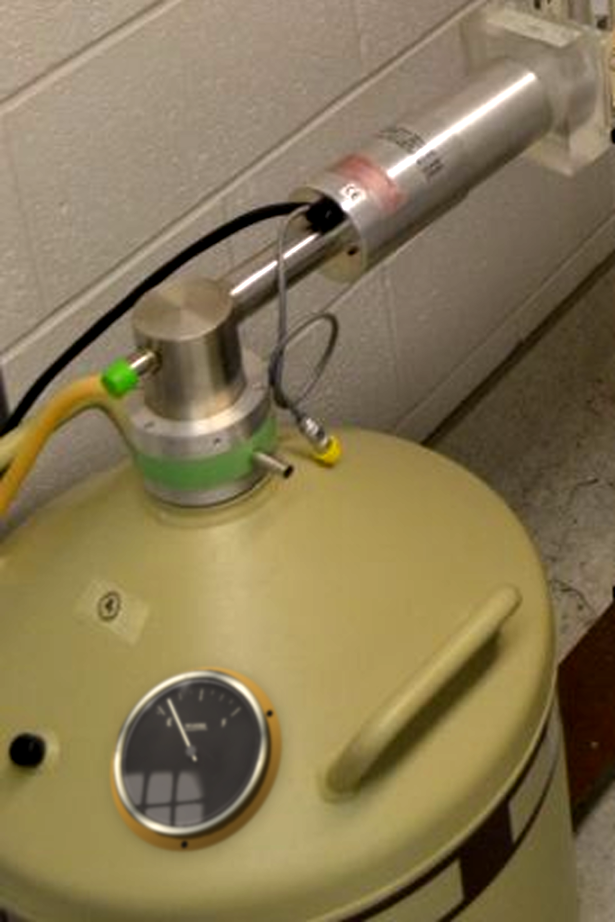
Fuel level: value=0.125
